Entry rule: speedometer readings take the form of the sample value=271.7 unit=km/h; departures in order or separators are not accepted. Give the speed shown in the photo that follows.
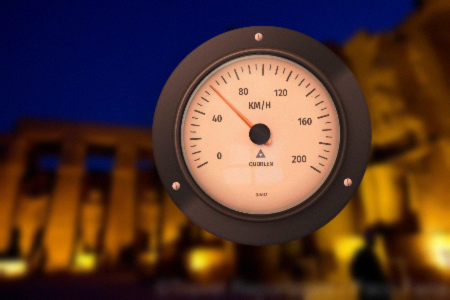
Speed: value=60 unit=km/h
